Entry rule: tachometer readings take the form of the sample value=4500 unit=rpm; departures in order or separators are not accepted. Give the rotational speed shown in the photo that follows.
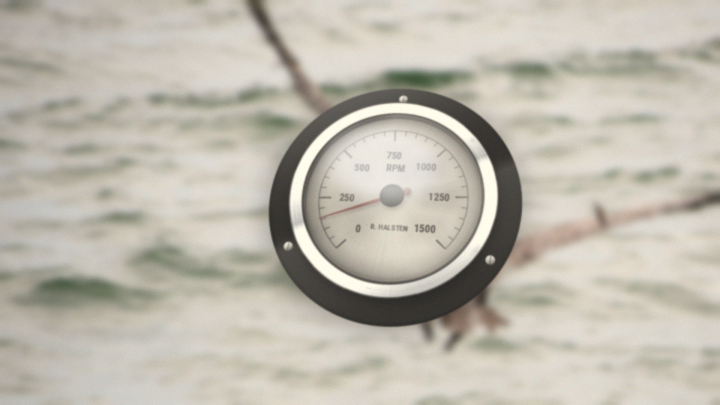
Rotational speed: value=150 unit=rpm
